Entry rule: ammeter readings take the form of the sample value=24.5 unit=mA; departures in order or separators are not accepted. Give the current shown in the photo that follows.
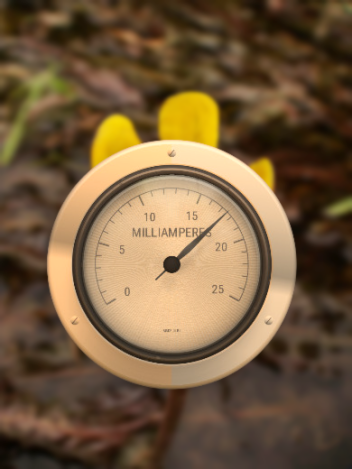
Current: value=17.5 unit=mA
